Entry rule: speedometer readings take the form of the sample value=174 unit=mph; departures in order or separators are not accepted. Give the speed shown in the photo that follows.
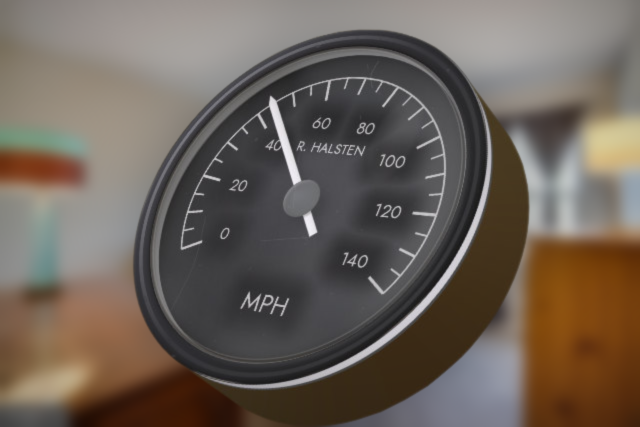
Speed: value=45 unit=mph
